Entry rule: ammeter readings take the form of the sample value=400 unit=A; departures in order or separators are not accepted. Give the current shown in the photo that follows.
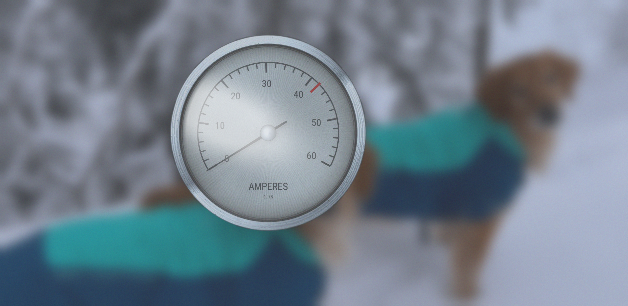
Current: value=0 unit=A
